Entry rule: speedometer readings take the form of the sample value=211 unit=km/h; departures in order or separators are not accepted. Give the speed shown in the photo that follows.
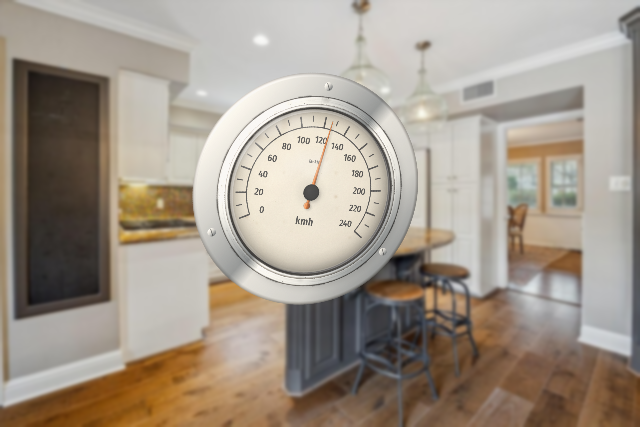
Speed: value=125 unit=km/h
